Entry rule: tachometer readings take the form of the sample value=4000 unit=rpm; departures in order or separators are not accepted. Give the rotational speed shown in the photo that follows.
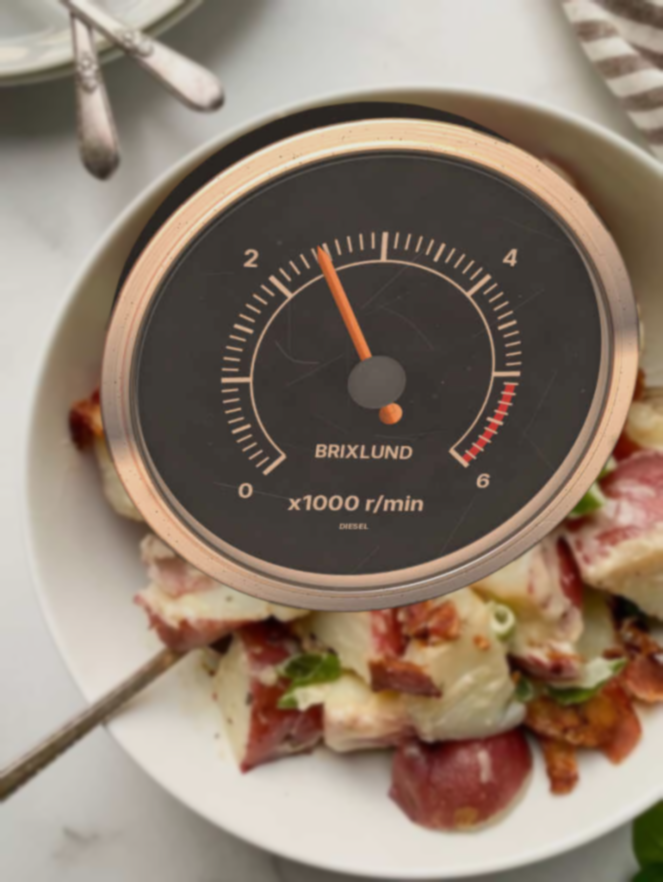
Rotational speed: value=2450 unit=rpm
